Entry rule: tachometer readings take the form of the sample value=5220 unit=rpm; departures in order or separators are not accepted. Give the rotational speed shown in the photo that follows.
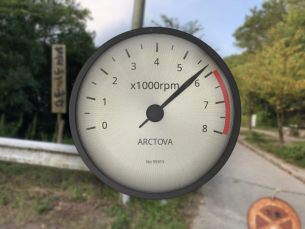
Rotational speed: value=5750 unit=rpm
